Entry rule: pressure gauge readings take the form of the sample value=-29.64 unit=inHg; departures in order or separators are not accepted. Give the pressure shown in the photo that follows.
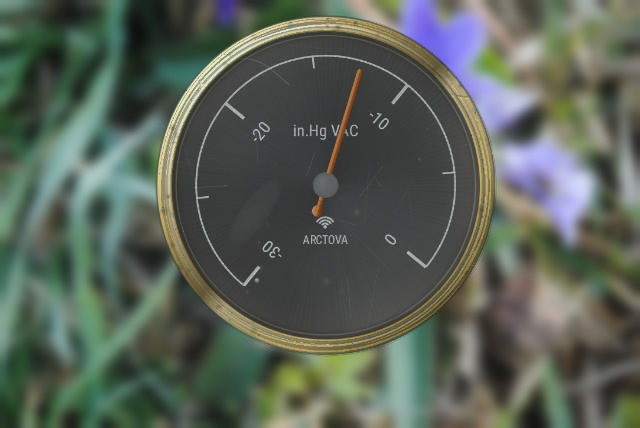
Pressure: value=-12.5 unit=inHg
